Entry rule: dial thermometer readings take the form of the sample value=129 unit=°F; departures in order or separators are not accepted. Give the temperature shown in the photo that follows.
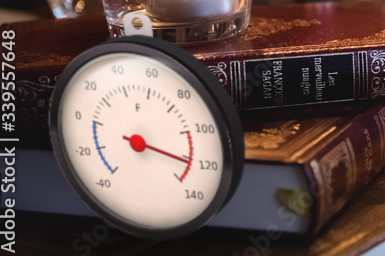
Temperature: value=120 unit=°F
